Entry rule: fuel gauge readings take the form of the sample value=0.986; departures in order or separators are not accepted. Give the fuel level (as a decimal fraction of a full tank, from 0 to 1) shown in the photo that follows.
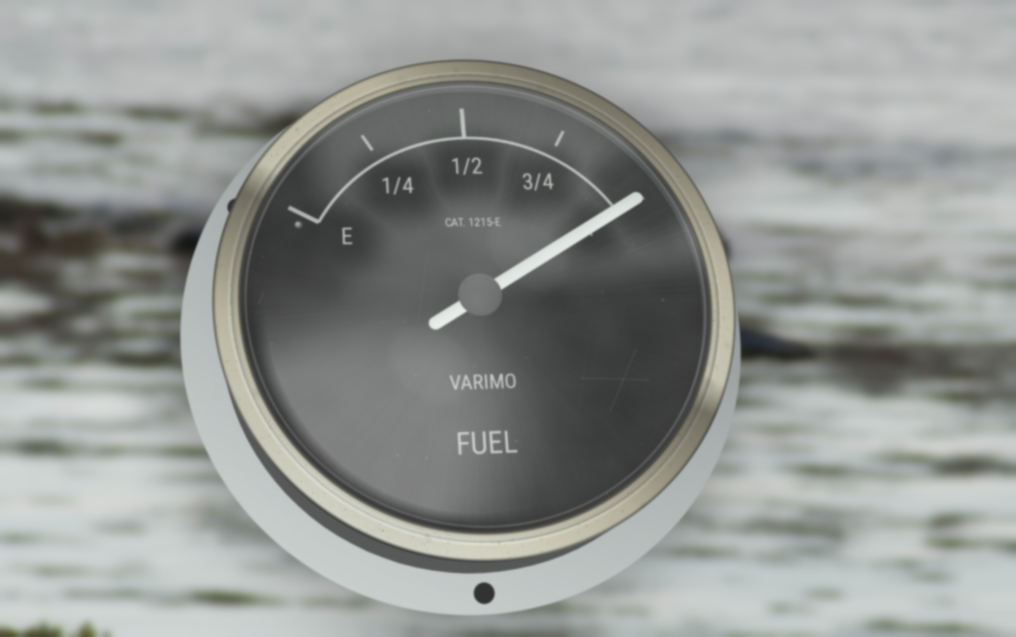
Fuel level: value=1
